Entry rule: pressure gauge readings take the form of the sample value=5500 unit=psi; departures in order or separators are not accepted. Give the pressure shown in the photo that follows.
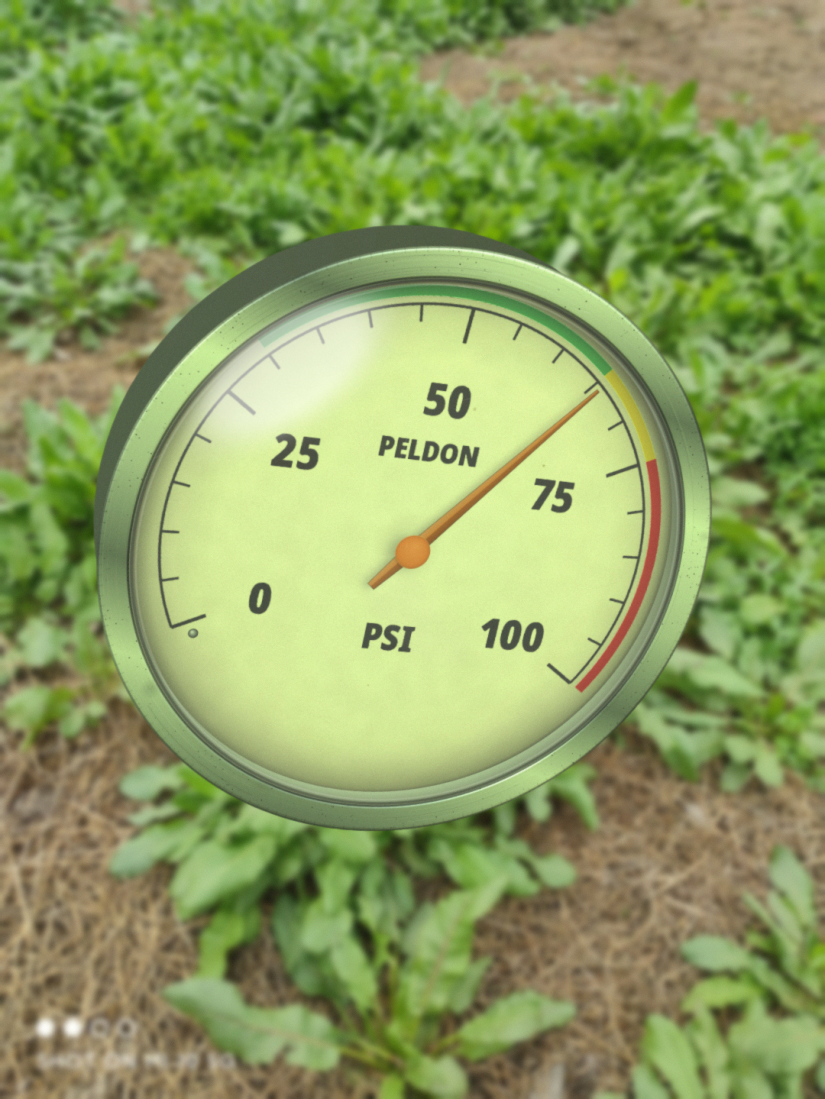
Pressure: value=65 unit=psi
